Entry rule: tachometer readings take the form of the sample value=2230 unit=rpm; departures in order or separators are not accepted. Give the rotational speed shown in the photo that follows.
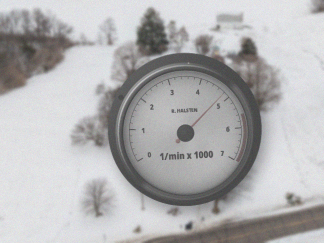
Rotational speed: value=4800 unit=rpm
